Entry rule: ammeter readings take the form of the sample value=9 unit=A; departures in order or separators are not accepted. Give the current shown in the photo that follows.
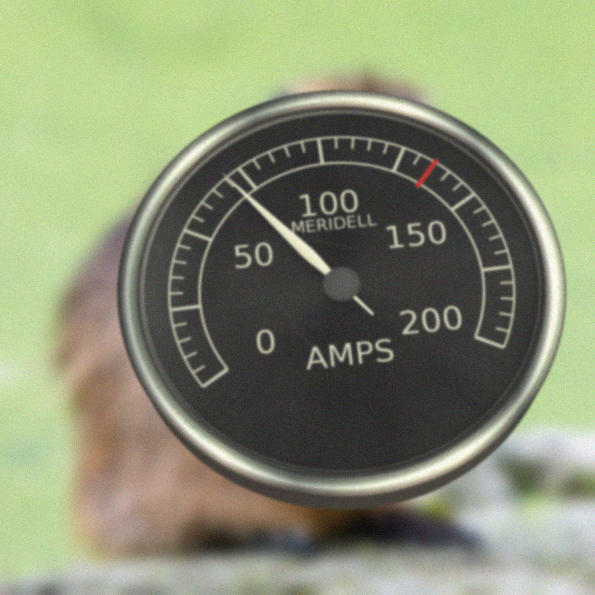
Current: value=70 unit=A
